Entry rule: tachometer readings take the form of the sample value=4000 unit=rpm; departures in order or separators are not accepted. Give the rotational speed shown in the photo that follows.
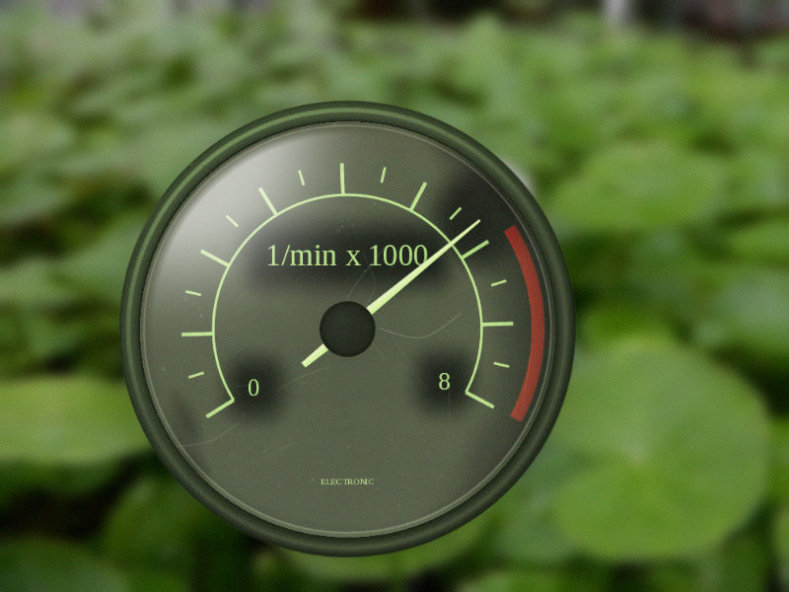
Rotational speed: value=5750 unit=rpm
